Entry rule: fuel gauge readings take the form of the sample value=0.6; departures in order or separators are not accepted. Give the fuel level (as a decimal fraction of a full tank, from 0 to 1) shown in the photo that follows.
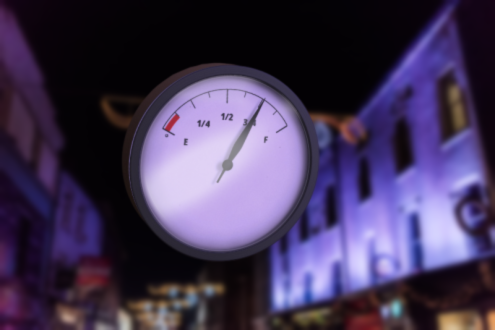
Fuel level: value=0.75
